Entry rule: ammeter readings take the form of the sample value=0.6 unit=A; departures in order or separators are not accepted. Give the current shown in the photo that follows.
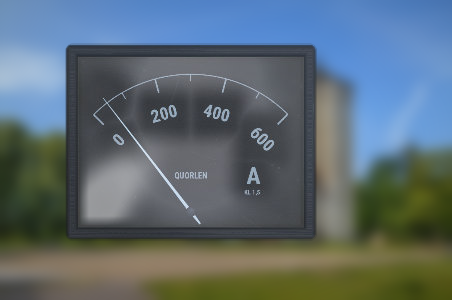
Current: value=50 unit=A
